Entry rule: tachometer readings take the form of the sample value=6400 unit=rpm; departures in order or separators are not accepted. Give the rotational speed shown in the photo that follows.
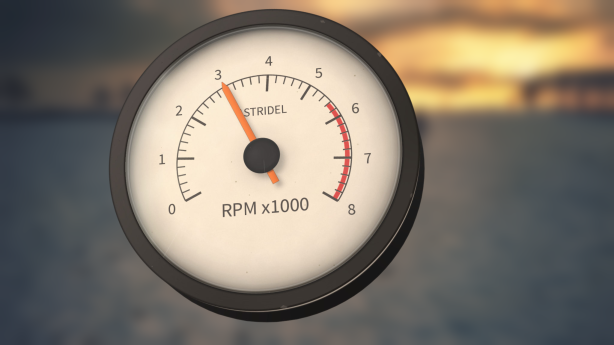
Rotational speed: value=3000 unit=rpm
